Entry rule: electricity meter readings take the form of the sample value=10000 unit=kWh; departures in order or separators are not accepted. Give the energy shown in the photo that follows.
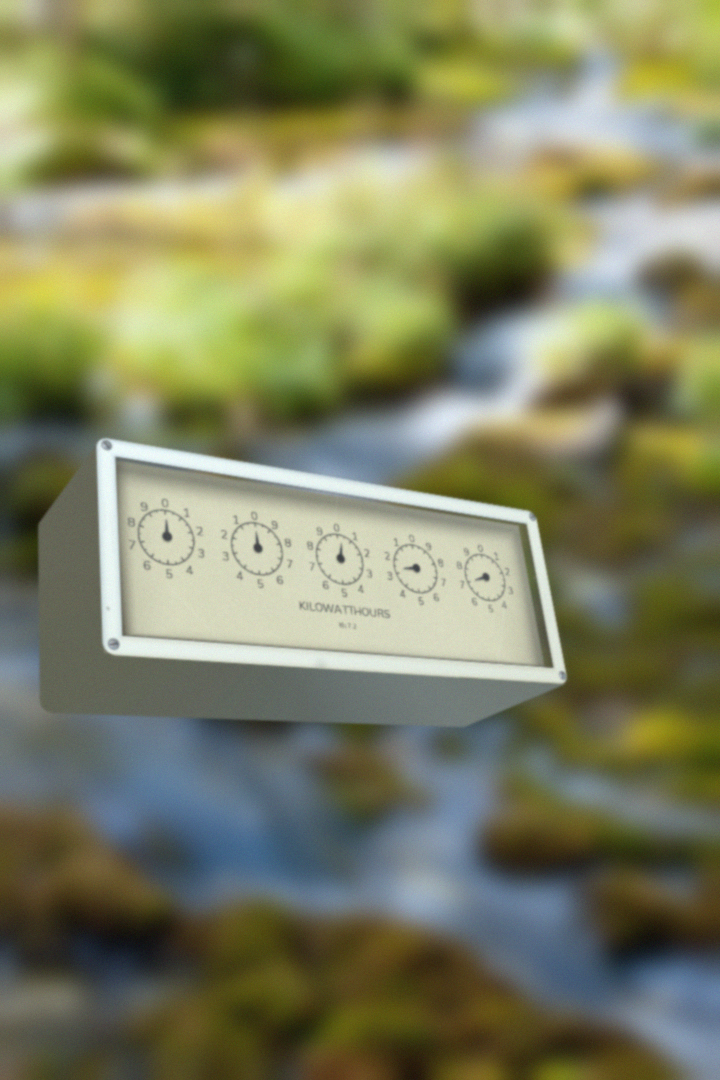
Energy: value=27 unit=kWh
